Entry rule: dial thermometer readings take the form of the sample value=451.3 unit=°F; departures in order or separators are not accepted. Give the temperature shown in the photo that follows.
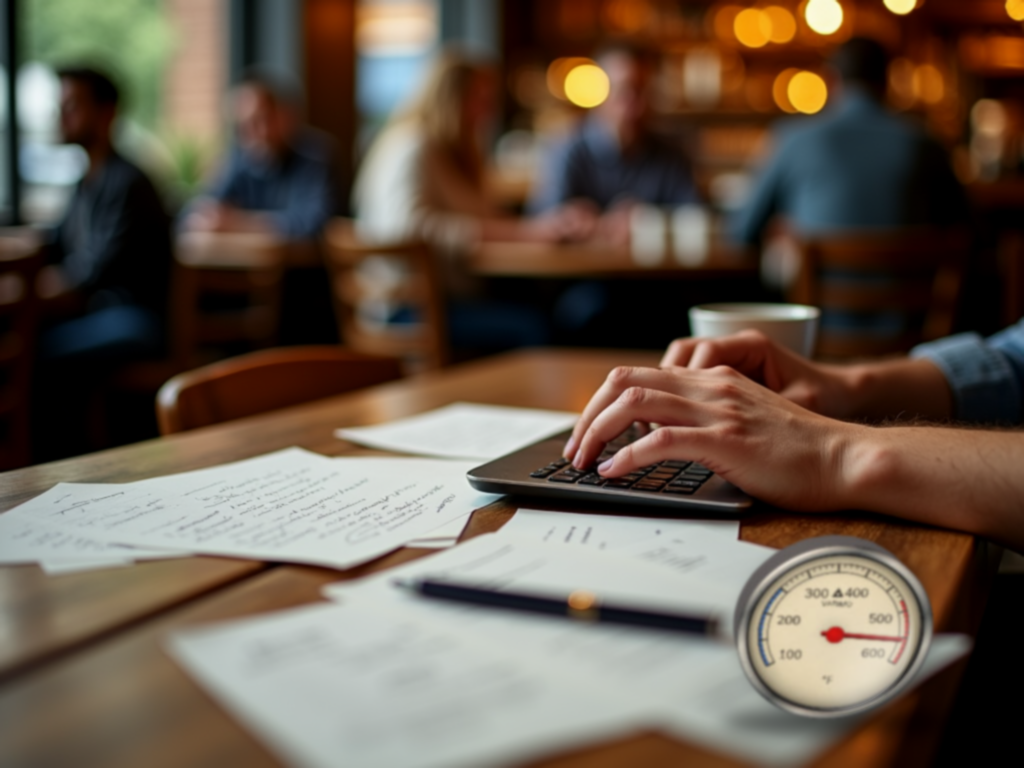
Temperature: value=550 unit=°F
